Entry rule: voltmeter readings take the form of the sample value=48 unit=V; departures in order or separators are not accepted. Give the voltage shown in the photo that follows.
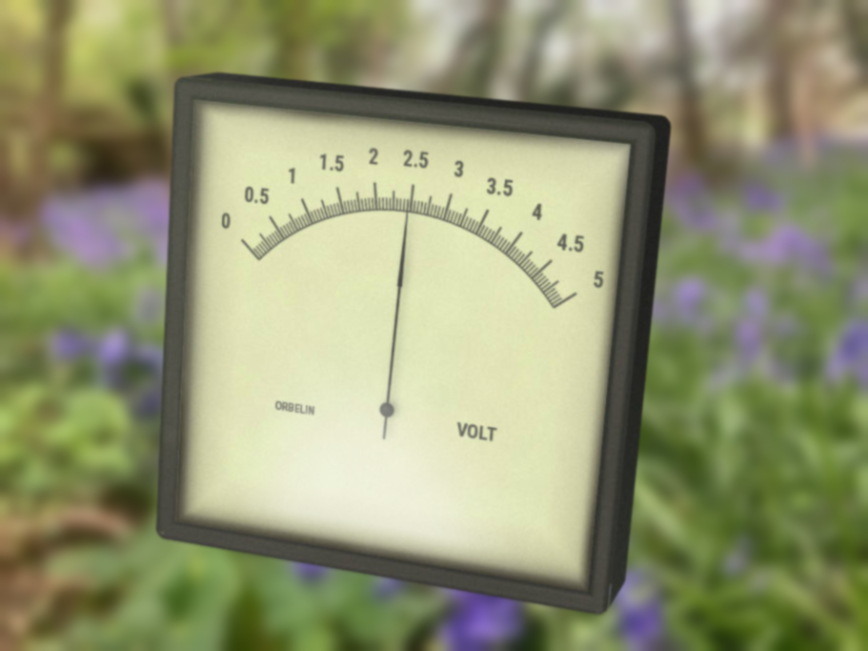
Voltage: value=2.5 unit=V
